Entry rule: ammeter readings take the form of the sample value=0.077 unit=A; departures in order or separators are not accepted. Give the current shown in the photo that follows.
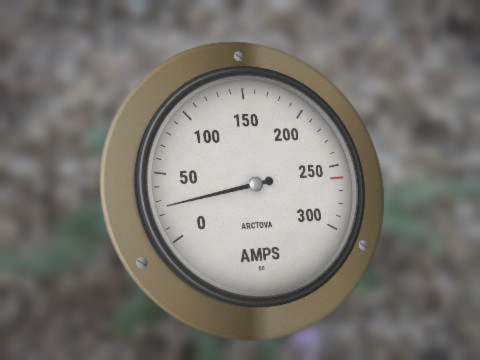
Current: value=25 unit=A
